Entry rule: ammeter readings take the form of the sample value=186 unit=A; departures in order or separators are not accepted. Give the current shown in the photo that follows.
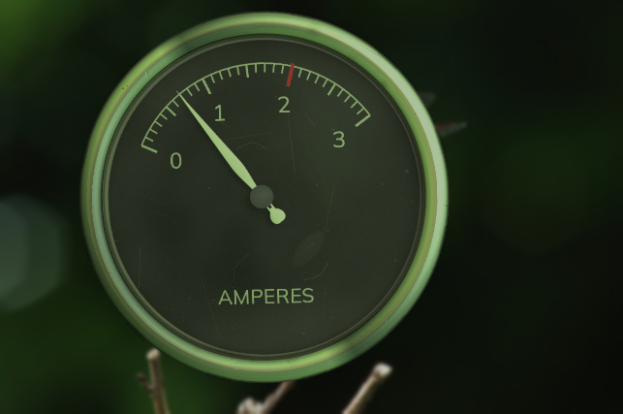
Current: value=0.7 unit=A
